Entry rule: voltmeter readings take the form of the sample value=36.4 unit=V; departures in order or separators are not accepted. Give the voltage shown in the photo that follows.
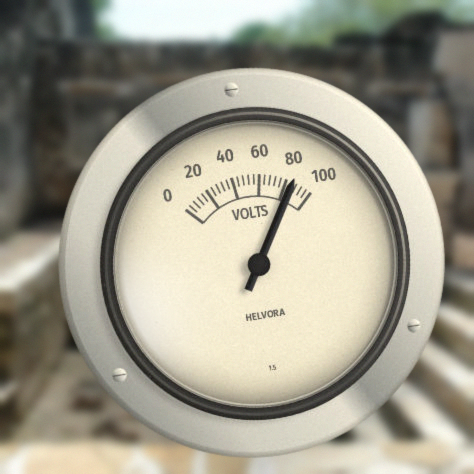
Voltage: value=84 unit=V
